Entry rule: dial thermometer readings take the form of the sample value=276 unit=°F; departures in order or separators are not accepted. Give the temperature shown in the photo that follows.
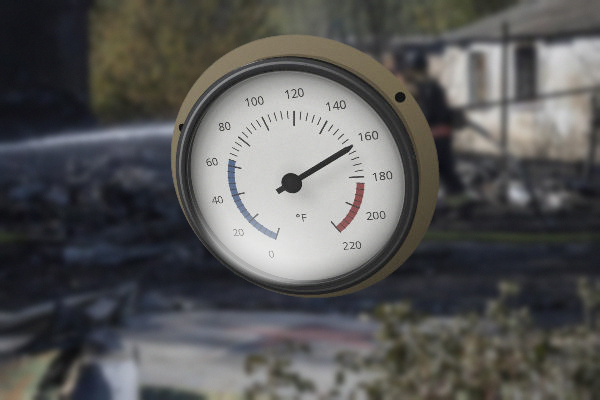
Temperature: value=160 unit=°F
